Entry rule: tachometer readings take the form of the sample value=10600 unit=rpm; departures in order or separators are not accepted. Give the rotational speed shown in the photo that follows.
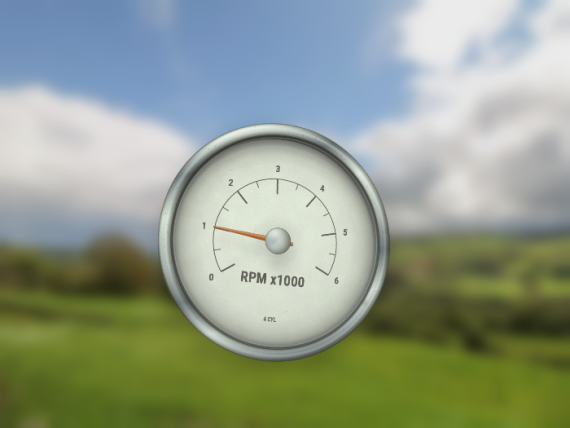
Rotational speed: value=1000 unit=rpm
